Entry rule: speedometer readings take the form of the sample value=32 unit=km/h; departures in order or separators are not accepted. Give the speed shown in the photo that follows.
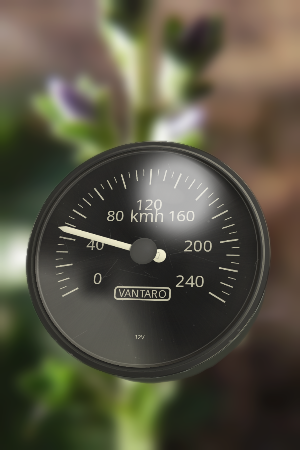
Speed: value=45 unit=km/h
